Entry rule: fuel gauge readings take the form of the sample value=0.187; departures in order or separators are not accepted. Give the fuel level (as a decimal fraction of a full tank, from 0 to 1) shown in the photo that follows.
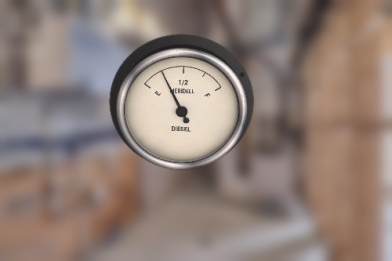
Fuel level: value=0.25
